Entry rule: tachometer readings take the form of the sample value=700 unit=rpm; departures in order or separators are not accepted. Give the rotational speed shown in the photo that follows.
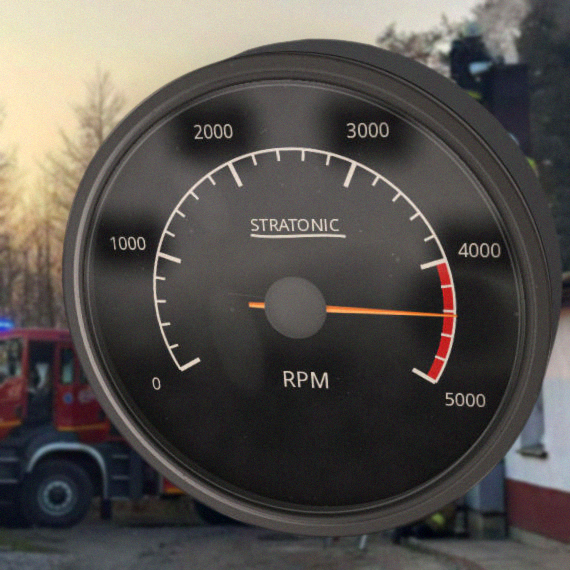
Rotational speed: value=4400 unit=rpm
